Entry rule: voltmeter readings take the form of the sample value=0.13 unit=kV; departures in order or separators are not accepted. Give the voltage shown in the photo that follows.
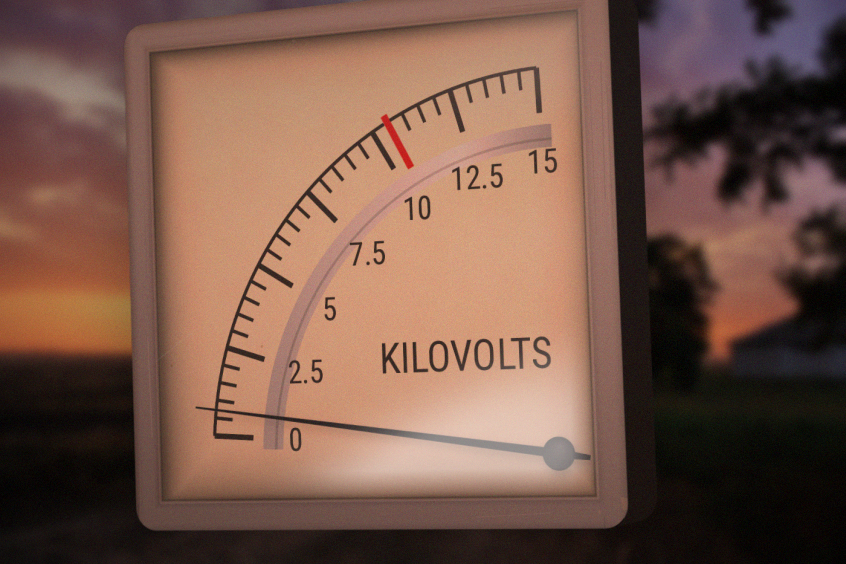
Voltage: value=0.75 unit=kV
